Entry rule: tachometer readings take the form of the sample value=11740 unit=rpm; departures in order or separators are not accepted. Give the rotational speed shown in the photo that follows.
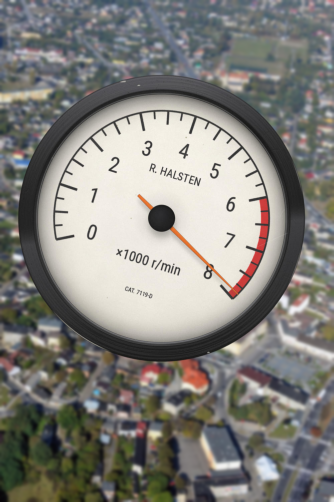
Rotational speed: value=7875 unit=rpm
